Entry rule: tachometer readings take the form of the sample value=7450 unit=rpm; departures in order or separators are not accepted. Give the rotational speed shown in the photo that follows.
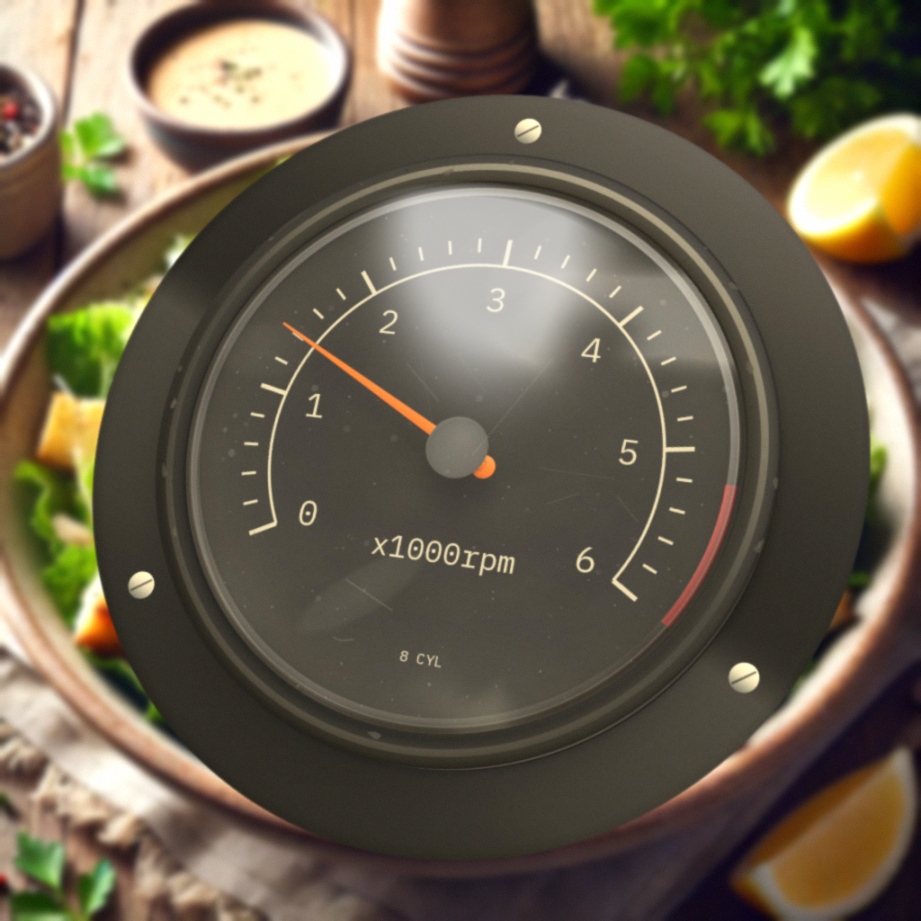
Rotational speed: value=1400 unit=rpm
